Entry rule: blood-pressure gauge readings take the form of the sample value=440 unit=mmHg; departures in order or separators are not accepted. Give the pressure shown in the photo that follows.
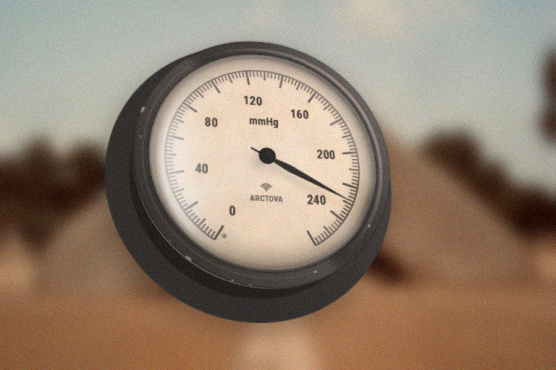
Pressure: value=230 unit=mmHg
